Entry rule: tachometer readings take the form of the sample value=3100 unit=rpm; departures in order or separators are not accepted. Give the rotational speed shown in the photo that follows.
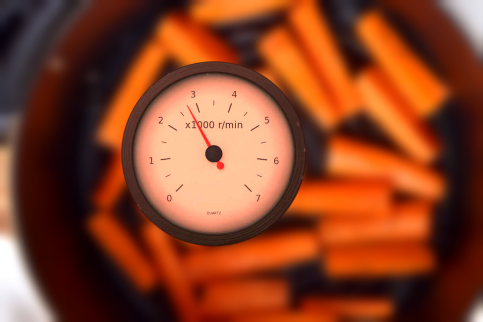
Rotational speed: value=2750 unit=rpm
